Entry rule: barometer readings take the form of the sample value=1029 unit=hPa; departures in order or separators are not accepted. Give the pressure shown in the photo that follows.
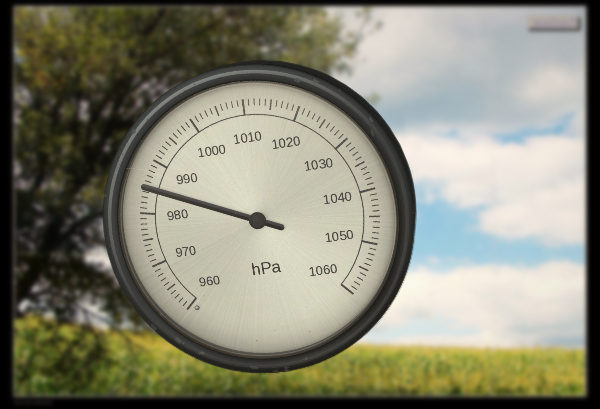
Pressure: value=985 unit=hPa
